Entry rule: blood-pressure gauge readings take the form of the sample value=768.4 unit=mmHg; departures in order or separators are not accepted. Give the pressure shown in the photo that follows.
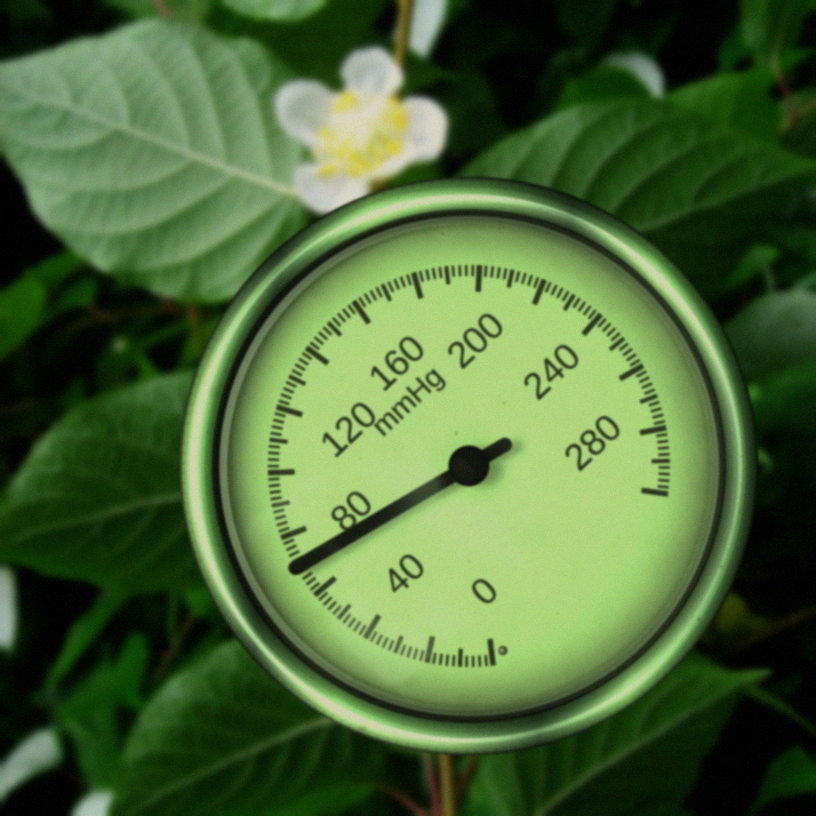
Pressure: value=70 unit=mmHg
